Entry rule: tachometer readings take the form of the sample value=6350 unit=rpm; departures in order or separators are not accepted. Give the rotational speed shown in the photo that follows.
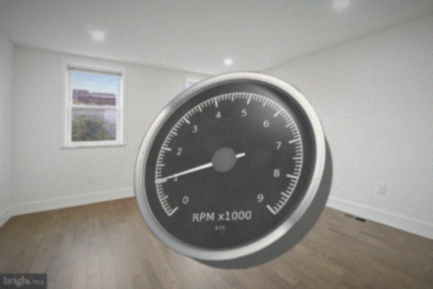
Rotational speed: value=1000 unit=rpm
